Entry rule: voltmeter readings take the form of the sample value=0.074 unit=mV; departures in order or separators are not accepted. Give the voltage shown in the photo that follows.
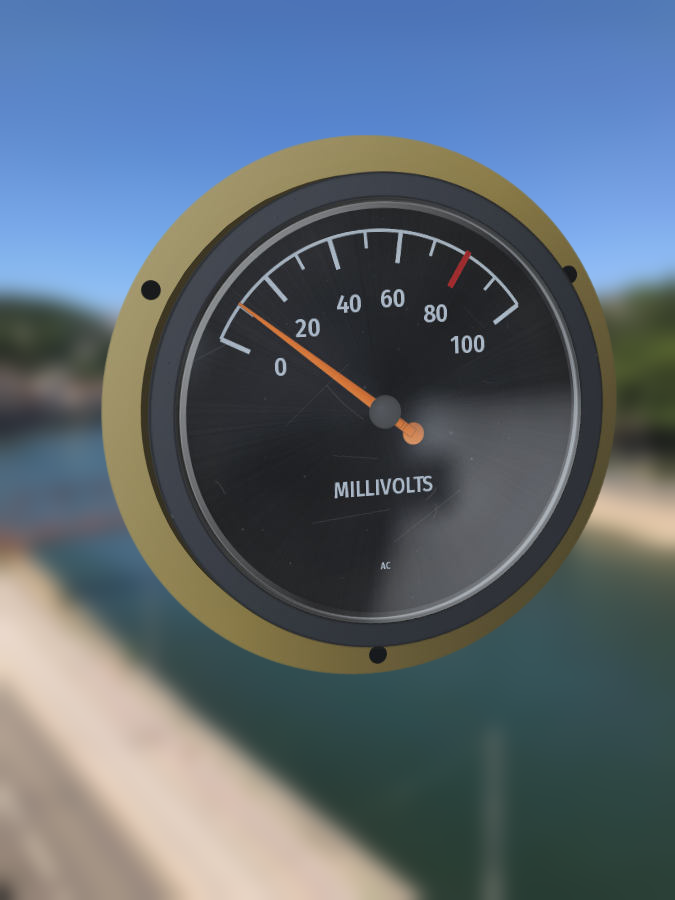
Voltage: value=10 unit=mV
